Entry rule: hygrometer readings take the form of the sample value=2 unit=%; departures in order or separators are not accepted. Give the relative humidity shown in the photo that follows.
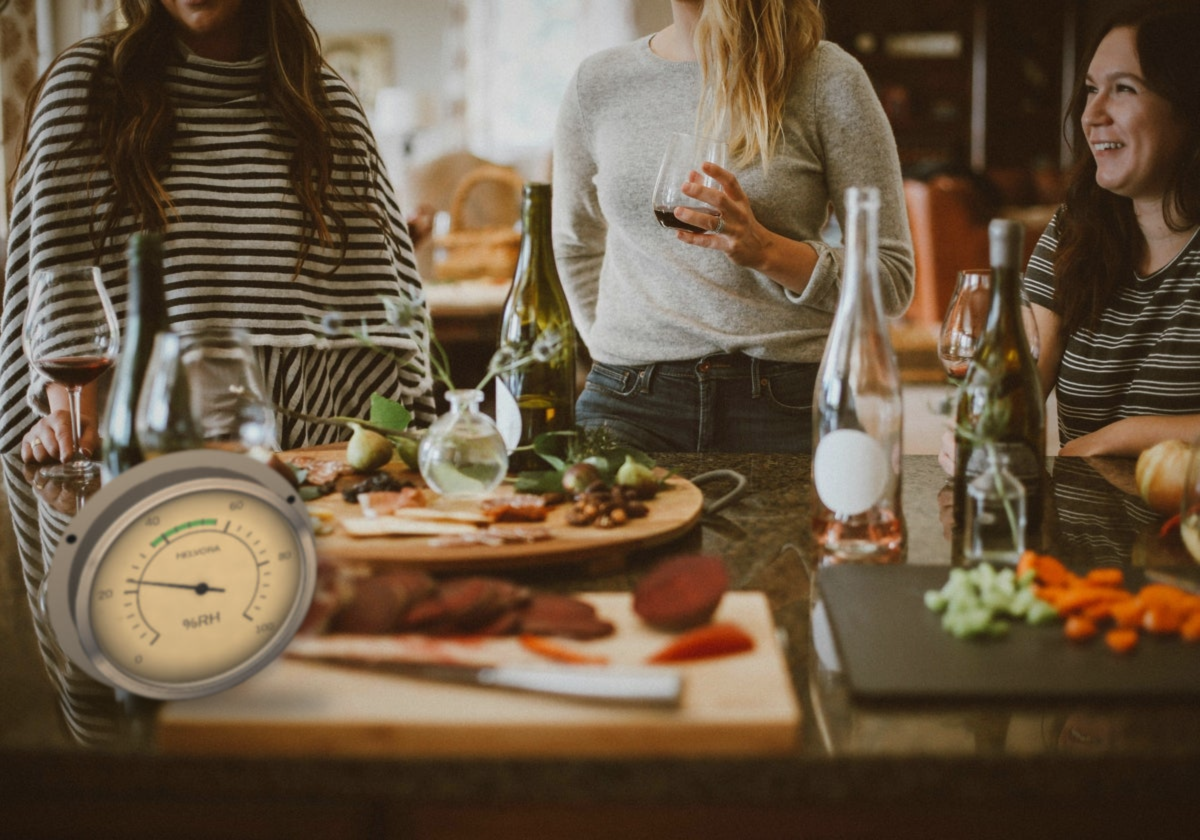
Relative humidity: value=24 unit=%
